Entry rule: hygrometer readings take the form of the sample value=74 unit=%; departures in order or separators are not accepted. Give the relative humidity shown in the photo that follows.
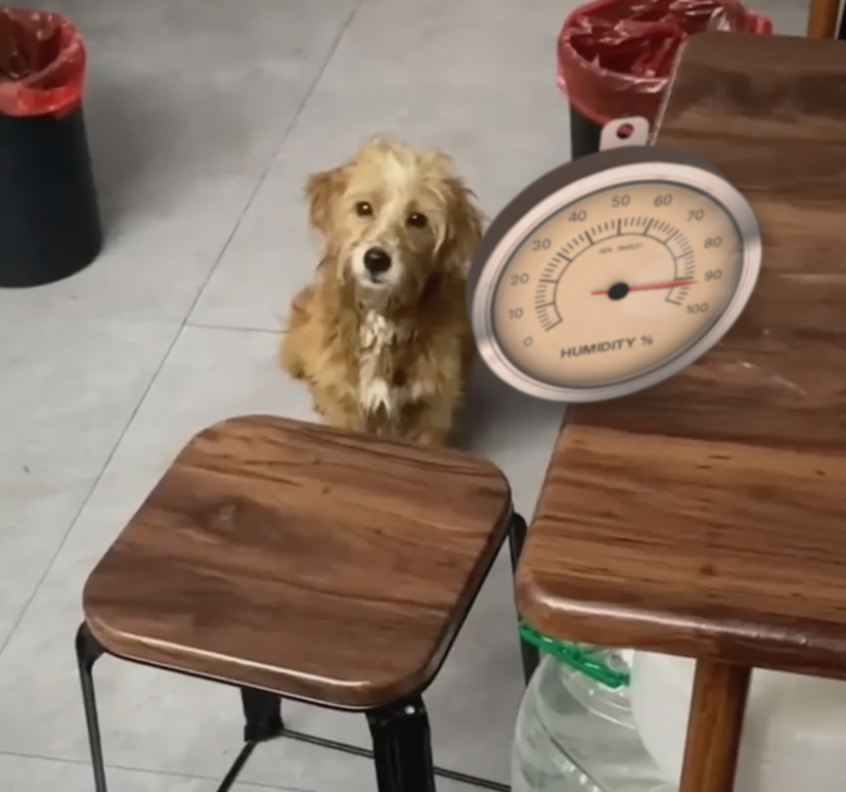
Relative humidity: value=90 unit=%
